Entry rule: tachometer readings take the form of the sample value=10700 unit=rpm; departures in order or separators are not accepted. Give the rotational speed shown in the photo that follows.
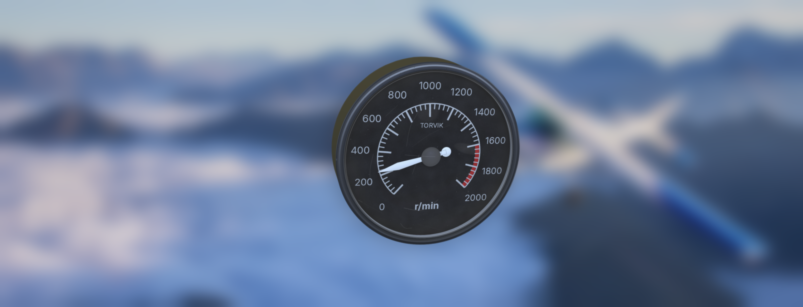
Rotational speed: value=240 unit=rpm
